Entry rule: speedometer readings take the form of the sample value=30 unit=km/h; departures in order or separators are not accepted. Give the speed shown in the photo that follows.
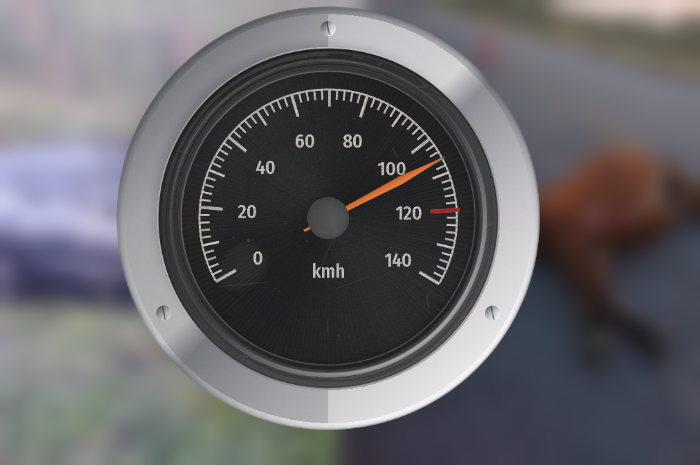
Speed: value=106 unit=km/h
